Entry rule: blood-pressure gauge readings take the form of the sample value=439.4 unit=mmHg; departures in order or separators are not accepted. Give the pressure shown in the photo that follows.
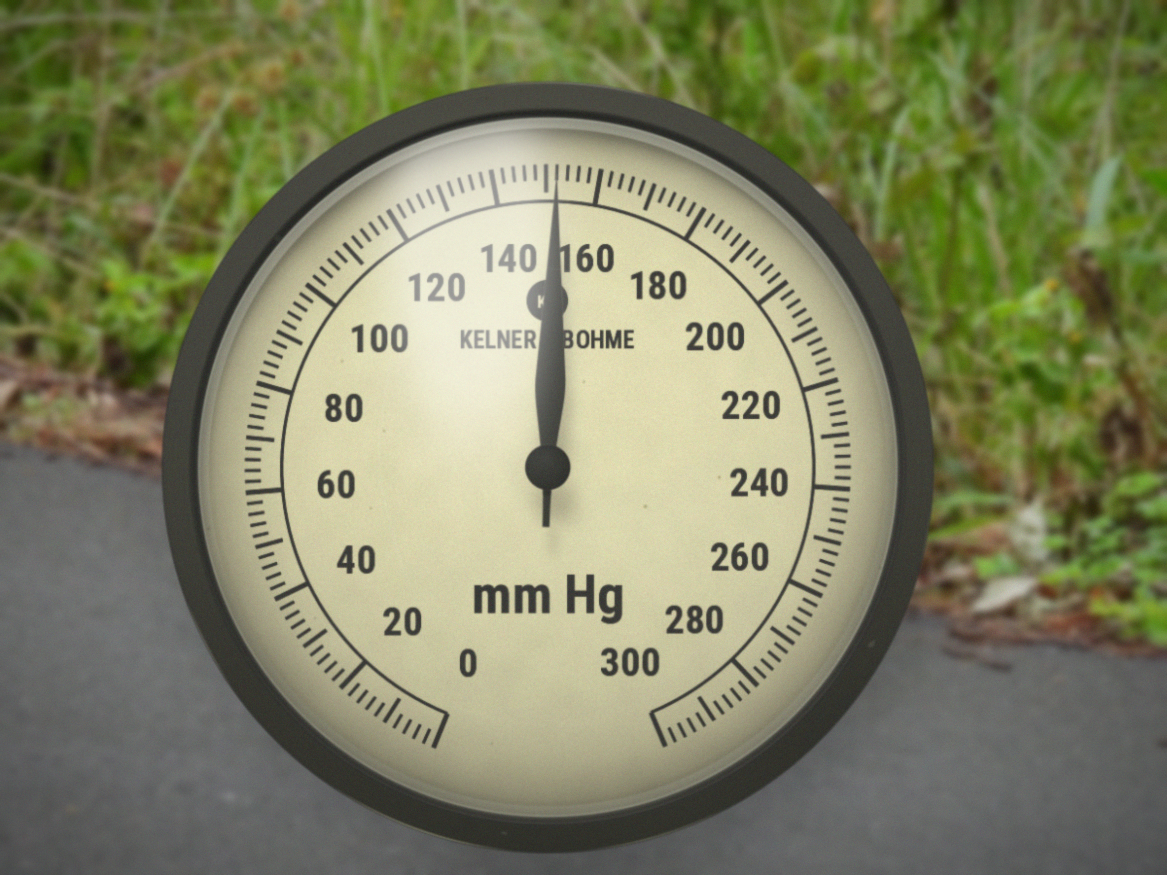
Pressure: value=152 unit=mmHg
